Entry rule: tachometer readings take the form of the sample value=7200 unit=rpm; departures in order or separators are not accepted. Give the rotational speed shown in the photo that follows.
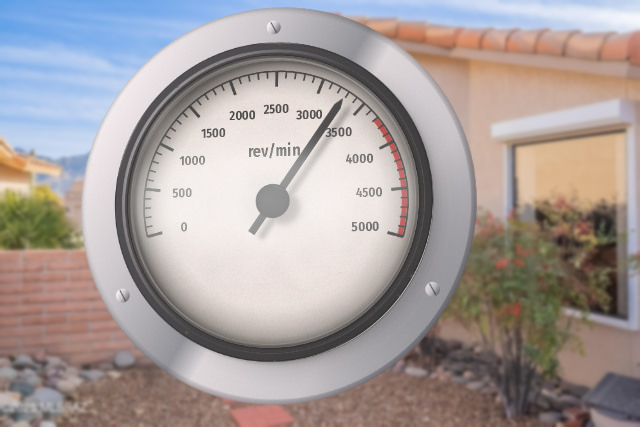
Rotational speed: value=3300 unit=rpm
